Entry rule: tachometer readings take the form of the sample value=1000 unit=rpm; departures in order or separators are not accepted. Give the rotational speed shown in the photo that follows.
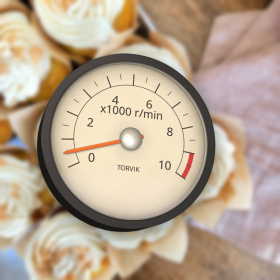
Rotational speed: value=500 unit=rpm
